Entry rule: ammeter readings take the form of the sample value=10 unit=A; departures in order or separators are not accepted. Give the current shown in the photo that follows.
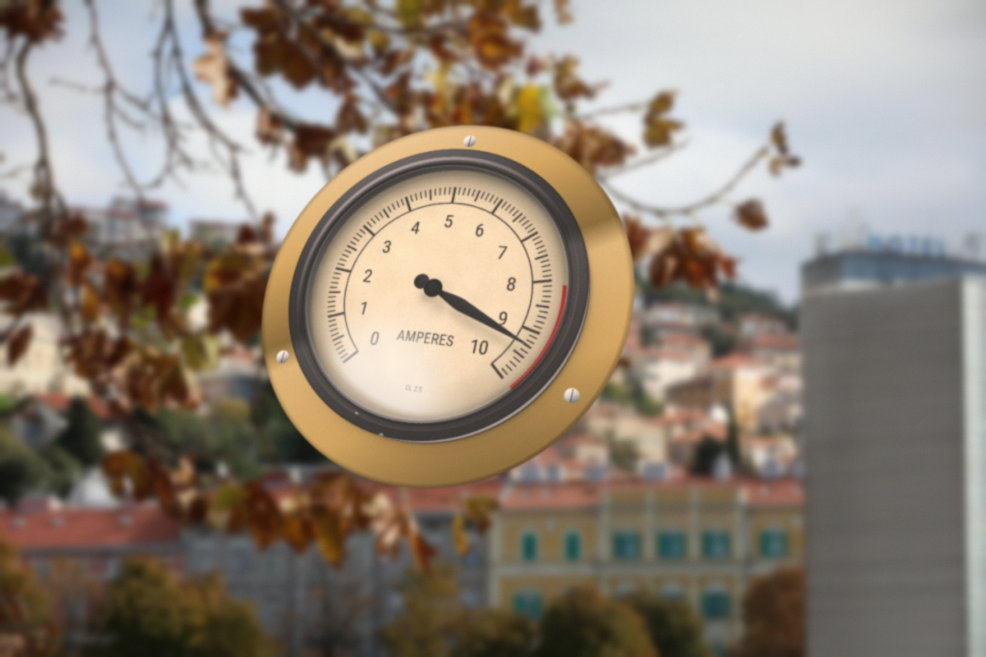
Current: value=9.3 unit=A
